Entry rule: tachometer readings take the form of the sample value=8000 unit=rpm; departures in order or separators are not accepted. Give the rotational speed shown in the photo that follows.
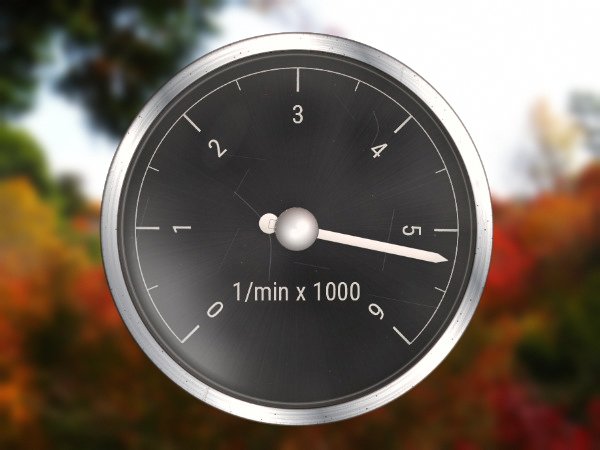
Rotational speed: value=5250 unit=rpm
